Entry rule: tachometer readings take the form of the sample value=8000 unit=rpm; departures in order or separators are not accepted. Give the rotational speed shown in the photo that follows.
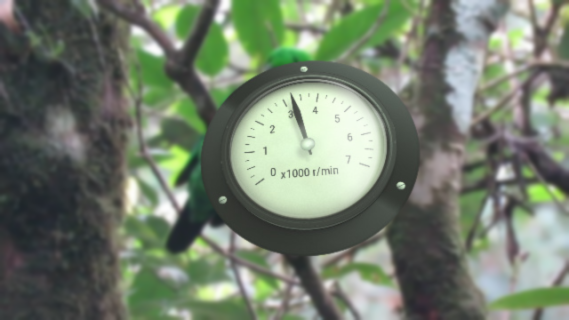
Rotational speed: value=3250 unit=rpm
